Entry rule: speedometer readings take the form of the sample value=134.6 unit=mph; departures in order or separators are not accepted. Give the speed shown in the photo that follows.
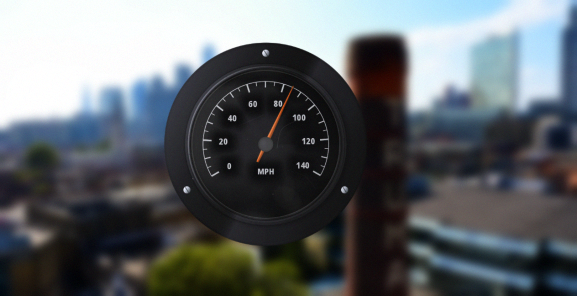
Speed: value=85 unit=mph
